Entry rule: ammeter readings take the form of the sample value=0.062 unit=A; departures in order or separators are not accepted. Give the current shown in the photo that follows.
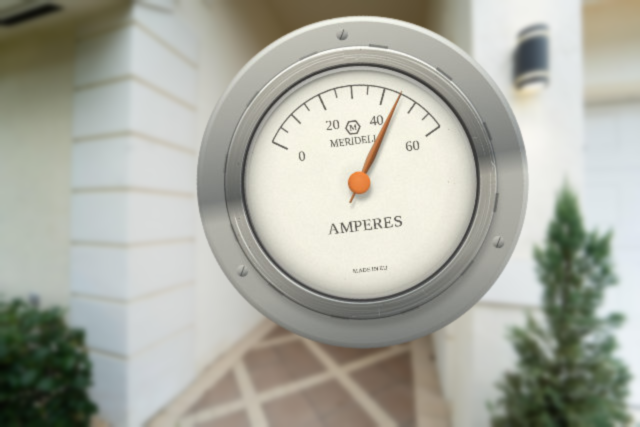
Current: value=45 unit=A
